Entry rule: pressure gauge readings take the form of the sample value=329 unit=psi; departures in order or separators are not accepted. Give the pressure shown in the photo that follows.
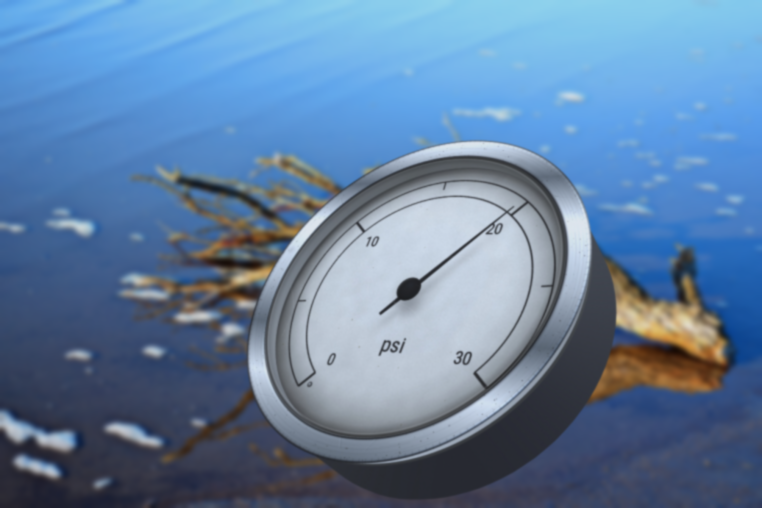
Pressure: value=20 unit=psi
